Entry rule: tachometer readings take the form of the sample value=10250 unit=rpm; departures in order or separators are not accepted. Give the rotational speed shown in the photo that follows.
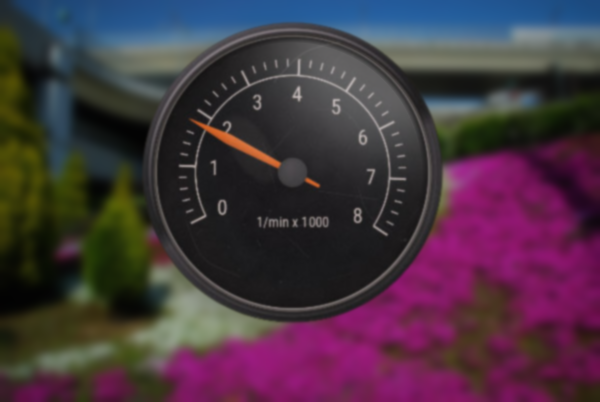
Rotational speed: value=1800 unit=rpm
